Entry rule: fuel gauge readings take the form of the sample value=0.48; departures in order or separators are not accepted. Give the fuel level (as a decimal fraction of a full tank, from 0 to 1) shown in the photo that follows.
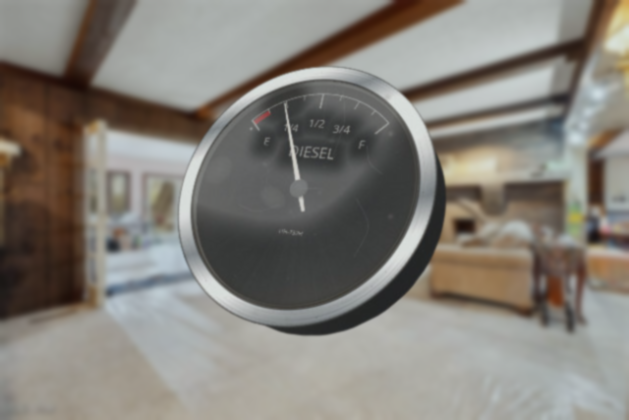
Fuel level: value=0.25
